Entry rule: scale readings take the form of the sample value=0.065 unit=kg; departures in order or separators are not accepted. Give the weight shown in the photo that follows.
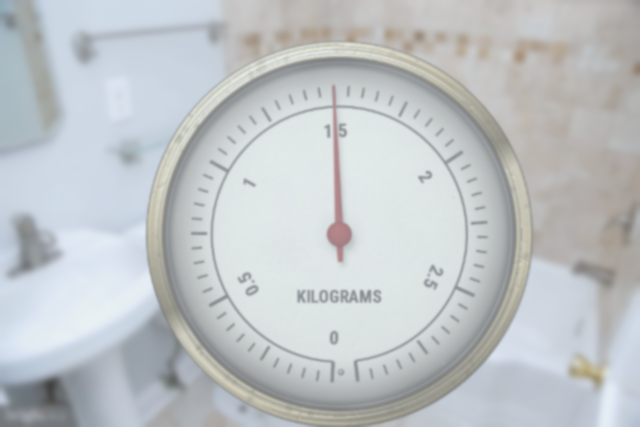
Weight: value=1.5 unit=kg
